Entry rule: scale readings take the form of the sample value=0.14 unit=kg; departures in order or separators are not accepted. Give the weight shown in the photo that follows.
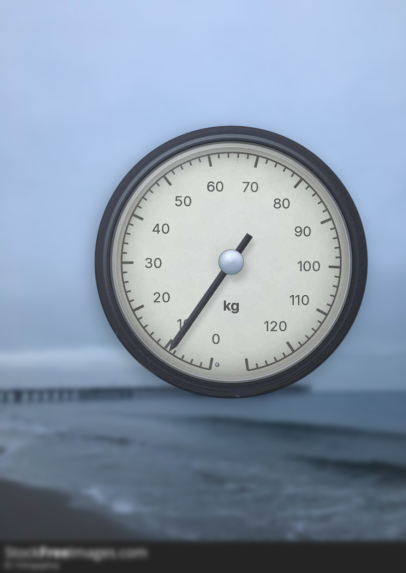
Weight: value=9 unit=kg
